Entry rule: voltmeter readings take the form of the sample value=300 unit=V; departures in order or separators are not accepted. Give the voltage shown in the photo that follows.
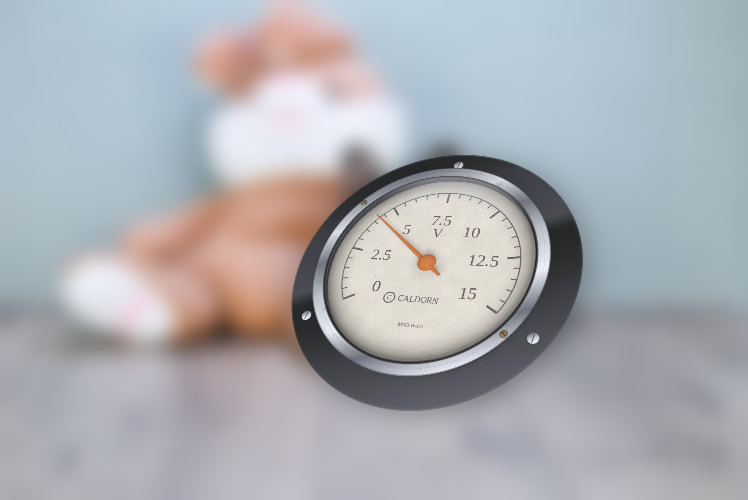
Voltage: value=4.25 unit=V
